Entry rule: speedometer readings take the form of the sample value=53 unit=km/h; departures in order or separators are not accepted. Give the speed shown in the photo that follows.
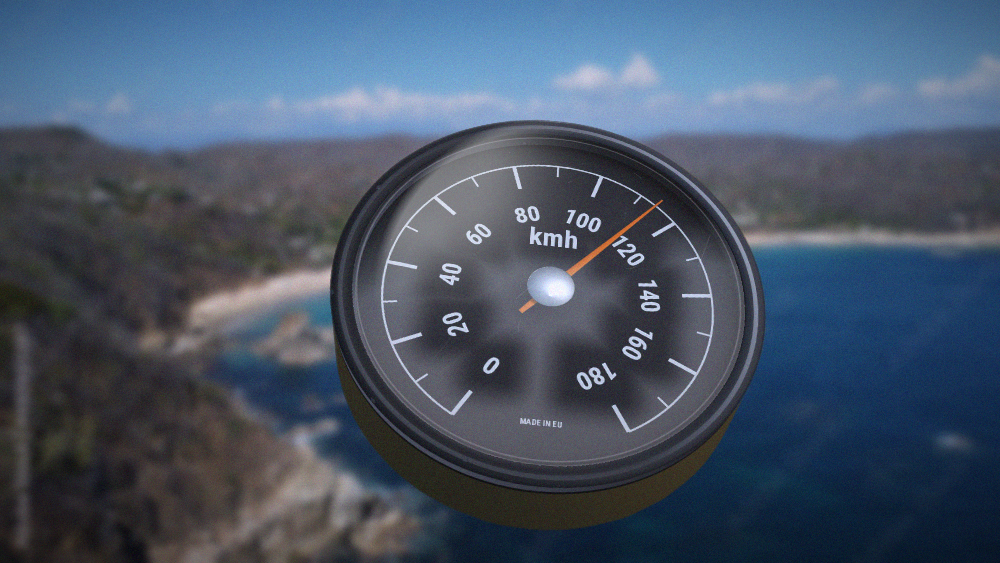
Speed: value=115 unit=km/h
